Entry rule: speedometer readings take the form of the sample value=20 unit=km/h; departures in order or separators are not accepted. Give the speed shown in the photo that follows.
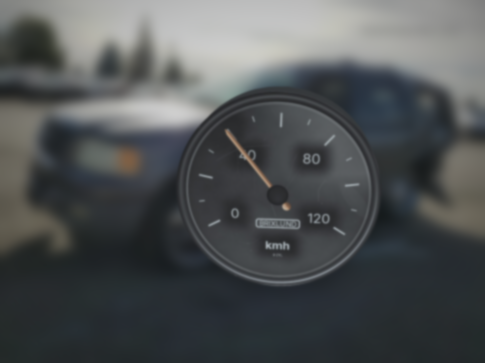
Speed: value=40 unit=km/h
